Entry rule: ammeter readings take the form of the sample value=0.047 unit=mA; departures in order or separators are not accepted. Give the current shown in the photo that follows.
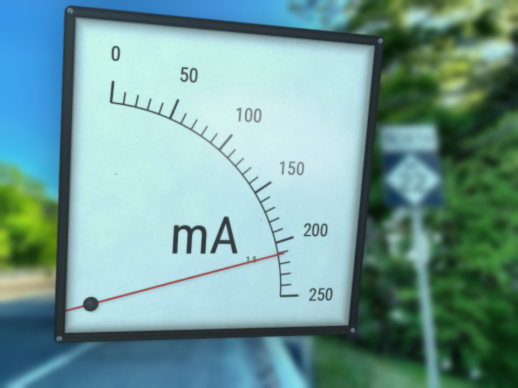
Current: value=210 unit=mA
